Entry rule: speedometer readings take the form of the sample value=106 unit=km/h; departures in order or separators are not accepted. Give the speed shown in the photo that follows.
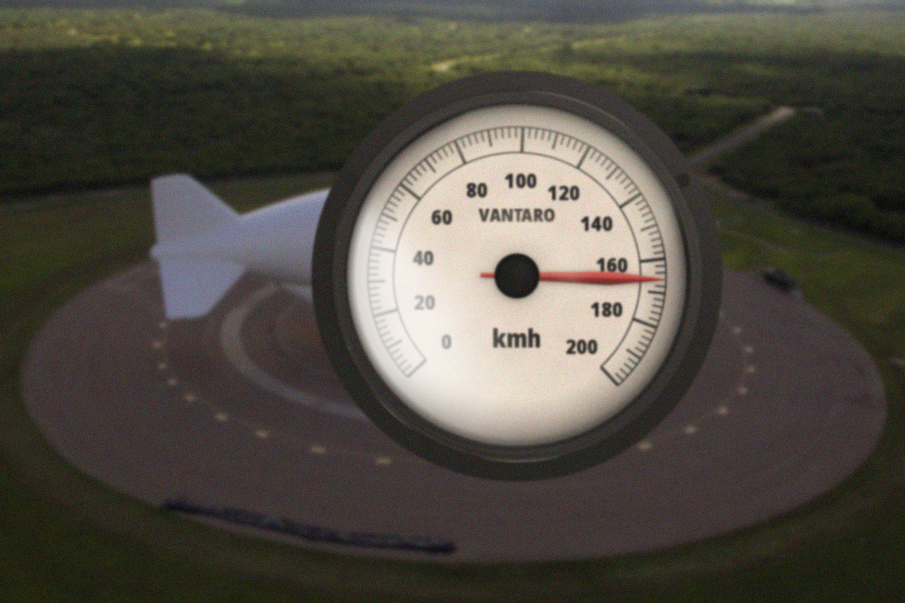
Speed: value=166 unit=km/h
